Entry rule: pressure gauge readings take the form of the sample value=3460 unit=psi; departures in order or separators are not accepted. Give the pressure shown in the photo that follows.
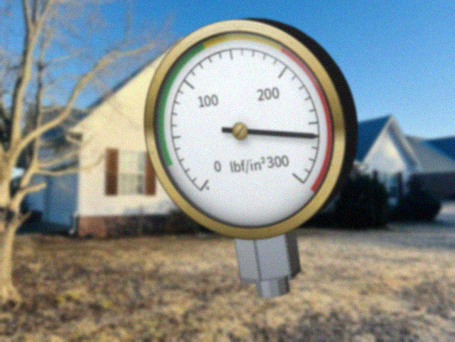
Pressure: value=260 unit=psi
